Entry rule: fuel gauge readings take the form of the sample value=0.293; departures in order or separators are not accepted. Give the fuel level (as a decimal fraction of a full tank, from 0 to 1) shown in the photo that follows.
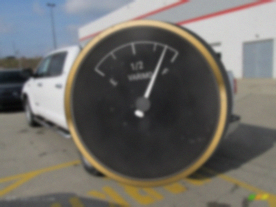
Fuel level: value=0.875
